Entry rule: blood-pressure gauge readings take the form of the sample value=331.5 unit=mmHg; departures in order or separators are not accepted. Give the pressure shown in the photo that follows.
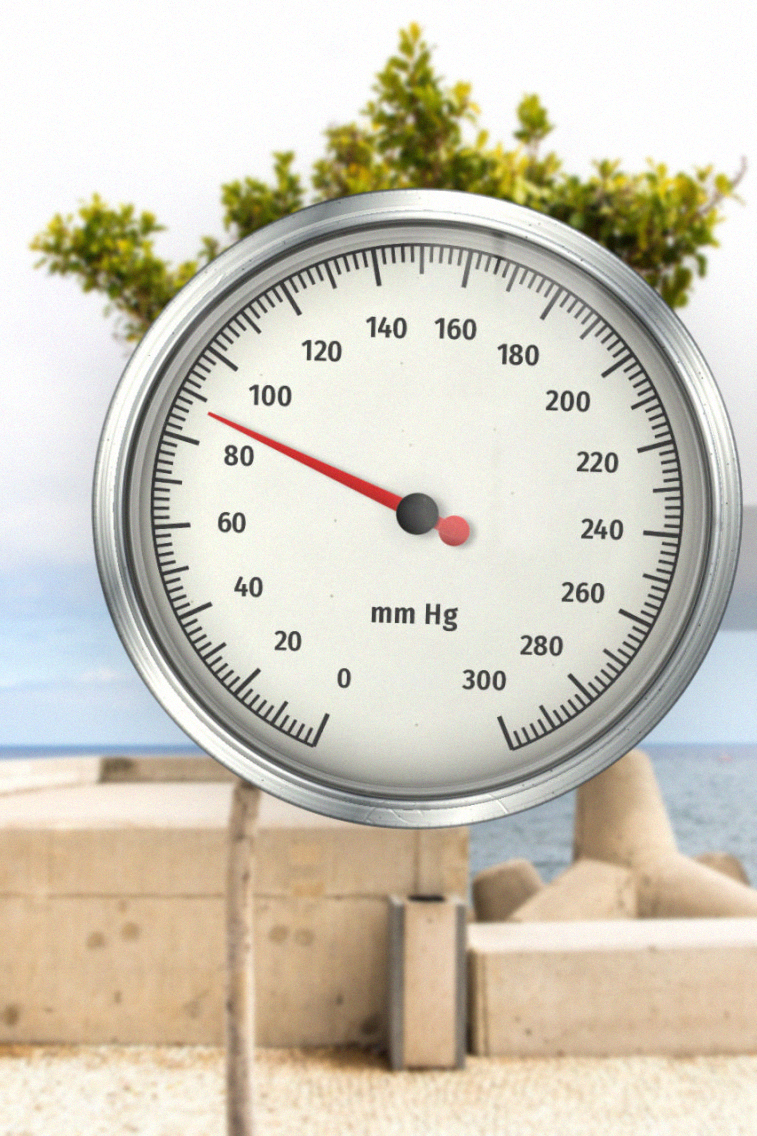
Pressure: value=88 unit=mmHg
